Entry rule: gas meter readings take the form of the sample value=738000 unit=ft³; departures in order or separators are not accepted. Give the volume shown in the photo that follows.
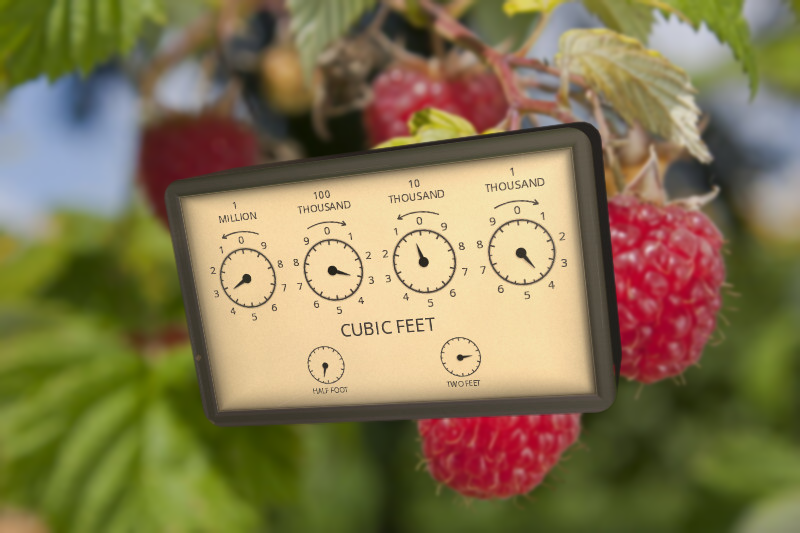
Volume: value=330400 unit=ft³
